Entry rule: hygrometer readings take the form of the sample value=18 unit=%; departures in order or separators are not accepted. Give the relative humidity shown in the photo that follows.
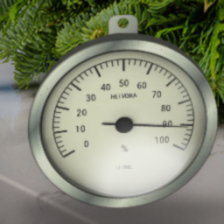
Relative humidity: value=90 unit=%
